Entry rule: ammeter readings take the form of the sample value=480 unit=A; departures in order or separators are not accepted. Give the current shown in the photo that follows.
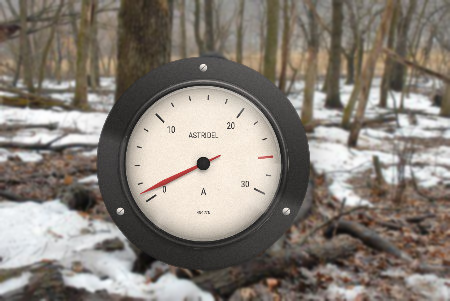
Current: value=1 unit=A
